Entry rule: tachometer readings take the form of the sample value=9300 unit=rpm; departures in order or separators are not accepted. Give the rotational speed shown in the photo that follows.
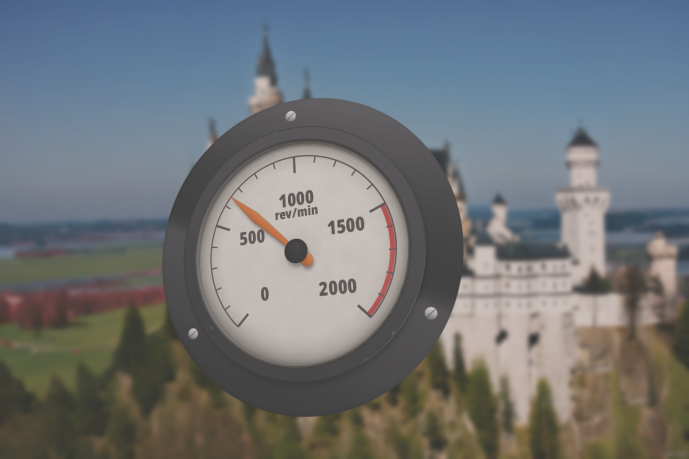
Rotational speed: value=650 unit=rpm
